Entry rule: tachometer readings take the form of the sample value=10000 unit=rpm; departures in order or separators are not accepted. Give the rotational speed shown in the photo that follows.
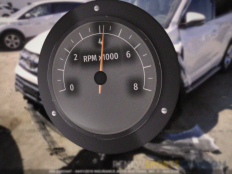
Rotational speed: value=4250 unit=rpm
